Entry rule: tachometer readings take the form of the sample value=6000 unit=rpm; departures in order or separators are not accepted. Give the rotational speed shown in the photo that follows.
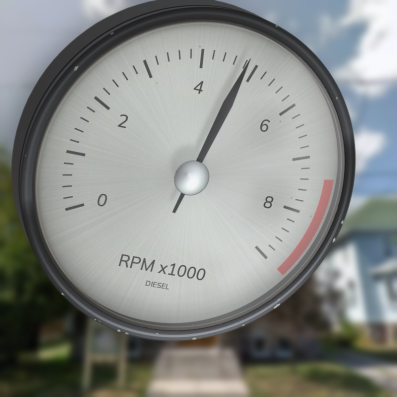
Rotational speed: value=4800 unit=rpm
